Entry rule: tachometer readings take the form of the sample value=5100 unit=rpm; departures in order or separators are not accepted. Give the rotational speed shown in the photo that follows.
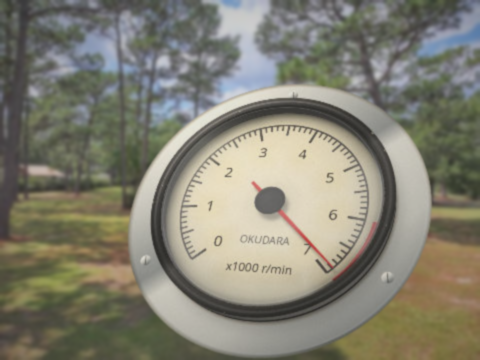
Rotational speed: value=6900 unit=rpm
